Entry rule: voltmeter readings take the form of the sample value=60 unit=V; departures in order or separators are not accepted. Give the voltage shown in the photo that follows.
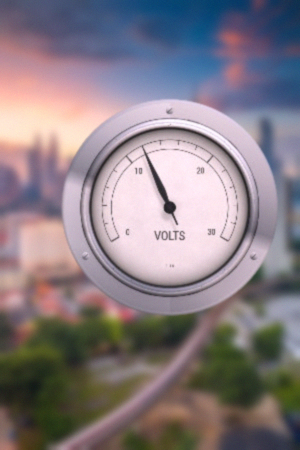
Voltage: value=12 unit=V
